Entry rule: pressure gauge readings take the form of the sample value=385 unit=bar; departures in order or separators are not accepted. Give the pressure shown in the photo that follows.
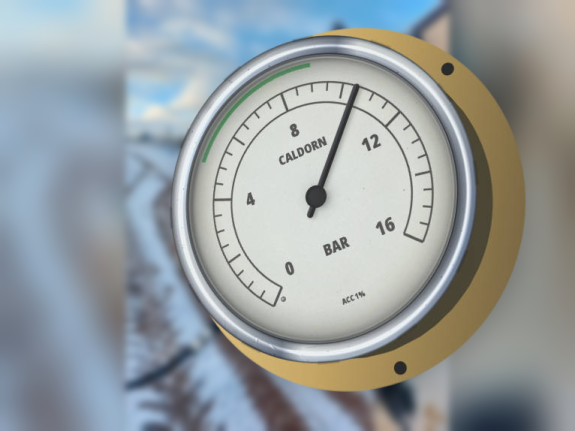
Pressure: value=10.5 unit=bar
